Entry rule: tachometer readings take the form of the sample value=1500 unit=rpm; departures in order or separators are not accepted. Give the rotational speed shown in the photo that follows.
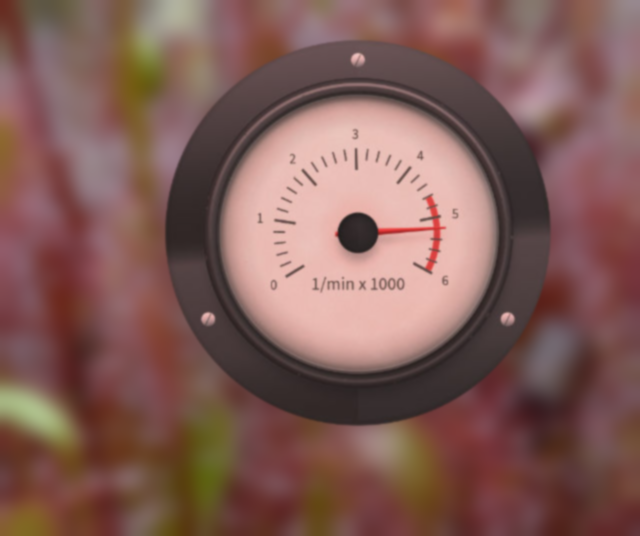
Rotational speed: value=5200 unit=rpm
